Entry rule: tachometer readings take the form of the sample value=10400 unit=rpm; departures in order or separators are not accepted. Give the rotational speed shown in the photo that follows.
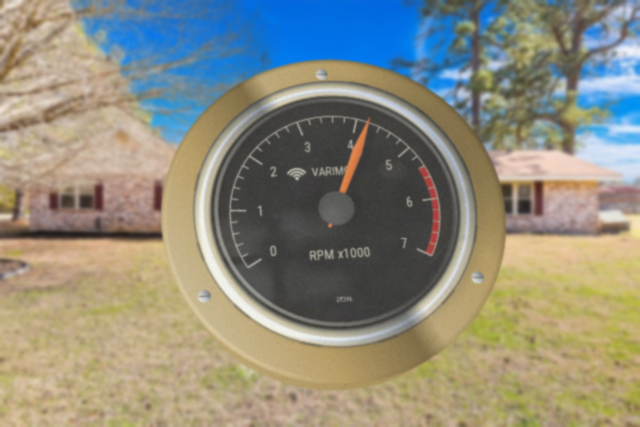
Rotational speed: value=4200 unit=rpm
